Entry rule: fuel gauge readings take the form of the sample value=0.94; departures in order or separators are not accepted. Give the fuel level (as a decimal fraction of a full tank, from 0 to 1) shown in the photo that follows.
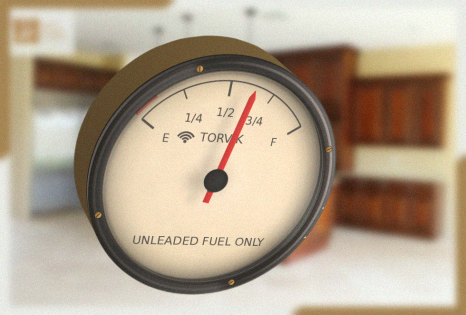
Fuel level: value=0.625
